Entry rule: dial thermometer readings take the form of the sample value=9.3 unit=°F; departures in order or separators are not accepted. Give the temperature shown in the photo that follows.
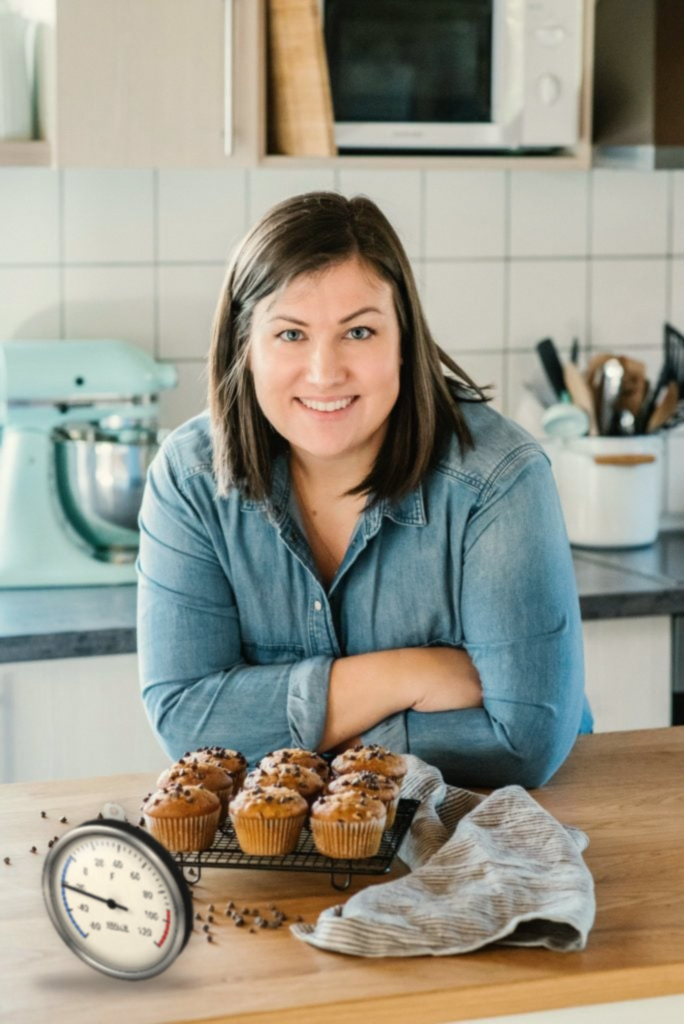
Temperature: value=-20 unit=°F
